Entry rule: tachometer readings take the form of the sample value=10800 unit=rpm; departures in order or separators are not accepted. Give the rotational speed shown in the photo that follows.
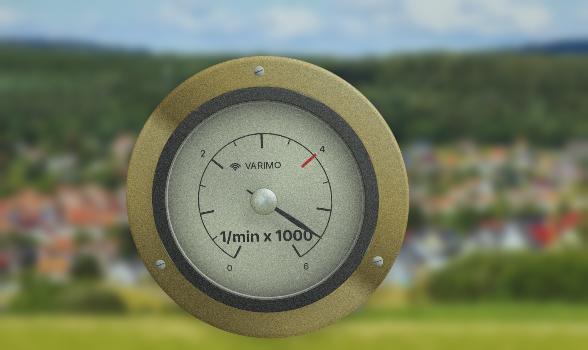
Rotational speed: value=5500 unit=rpm
